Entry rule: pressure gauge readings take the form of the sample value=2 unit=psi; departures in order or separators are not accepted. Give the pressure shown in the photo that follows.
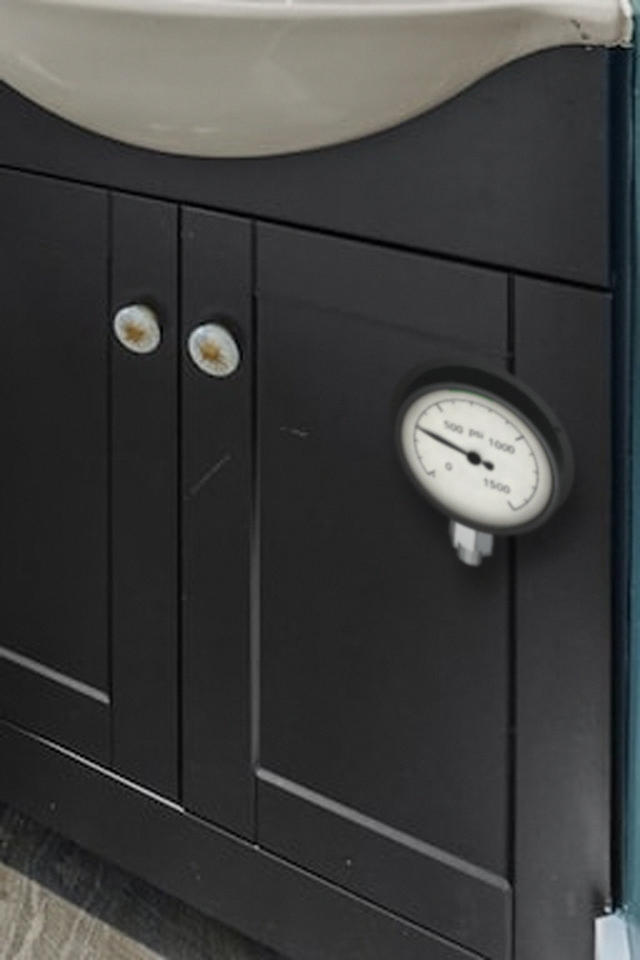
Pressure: value=300 unit=psi
